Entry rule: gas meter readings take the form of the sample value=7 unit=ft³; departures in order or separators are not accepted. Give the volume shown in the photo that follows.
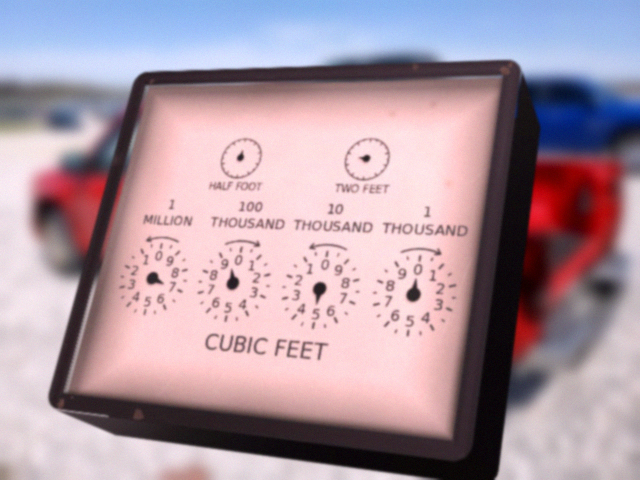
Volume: value=695000 unit=ft³
